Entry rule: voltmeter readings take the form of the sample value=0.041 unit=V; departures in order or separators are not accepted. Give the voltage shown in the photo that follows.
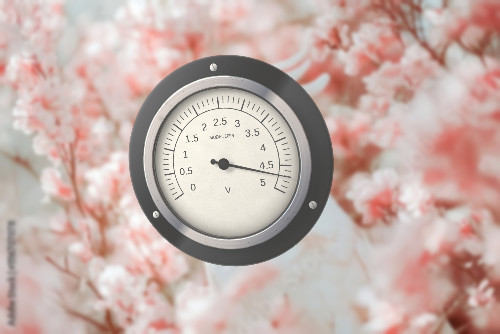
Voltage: value=4.7 unit=V
